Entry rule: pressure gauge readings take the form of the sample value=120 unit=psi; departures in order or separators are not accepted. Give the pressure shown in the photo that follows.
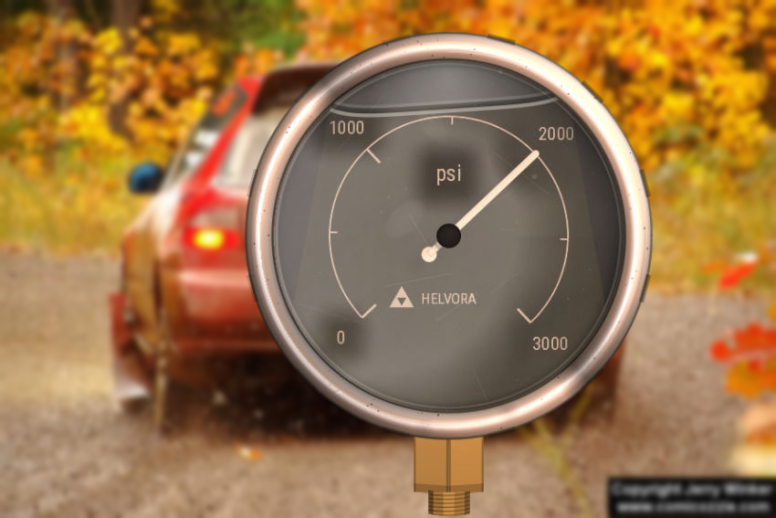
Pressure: value=2000 unit=psi
